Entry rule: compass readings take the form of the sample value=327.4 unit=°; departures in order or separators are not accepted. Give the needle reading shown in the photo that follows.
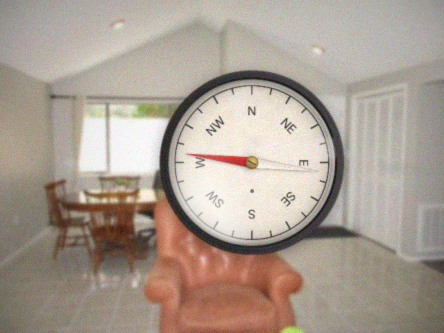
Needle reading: value=277.5 unit=°
